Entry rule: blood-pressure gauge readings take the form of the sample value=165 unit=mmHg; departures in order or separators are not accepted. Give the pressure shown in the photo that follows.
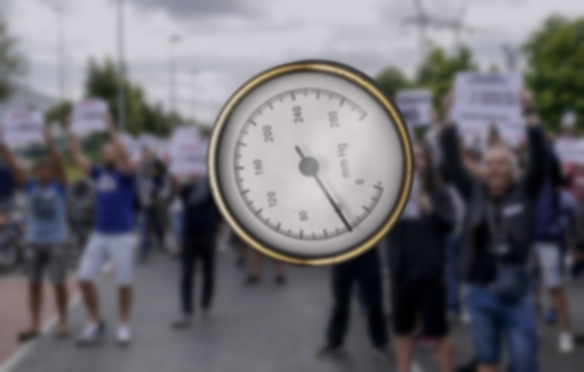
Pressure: value=40 unit=mmHg
